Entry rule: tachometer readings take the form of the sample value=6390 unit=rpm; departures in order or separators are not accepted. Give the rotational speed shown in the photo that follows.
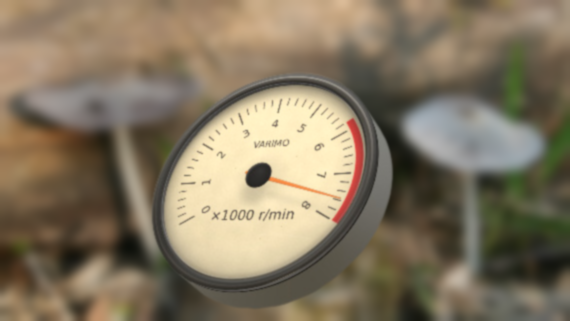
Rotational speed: value=7600 unit=rpm
